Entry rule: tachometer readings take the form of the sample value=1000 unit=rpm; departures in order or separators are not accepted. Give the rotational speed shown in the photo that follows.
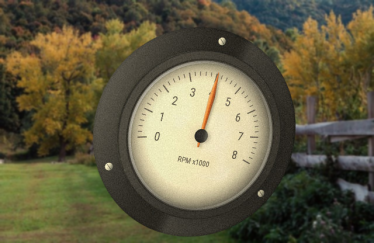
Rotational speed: value=4000 unit=rpm
